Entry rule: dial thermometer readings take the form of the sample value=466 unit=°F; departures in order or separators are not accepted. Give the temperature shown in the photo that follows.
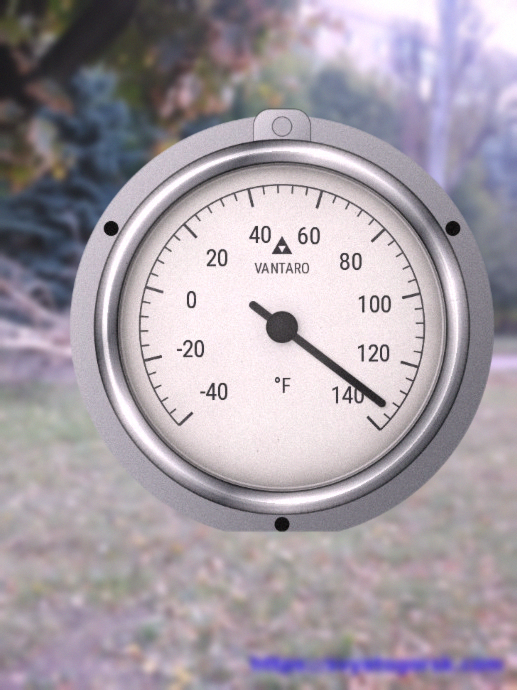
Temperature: value=134 unit=°F
